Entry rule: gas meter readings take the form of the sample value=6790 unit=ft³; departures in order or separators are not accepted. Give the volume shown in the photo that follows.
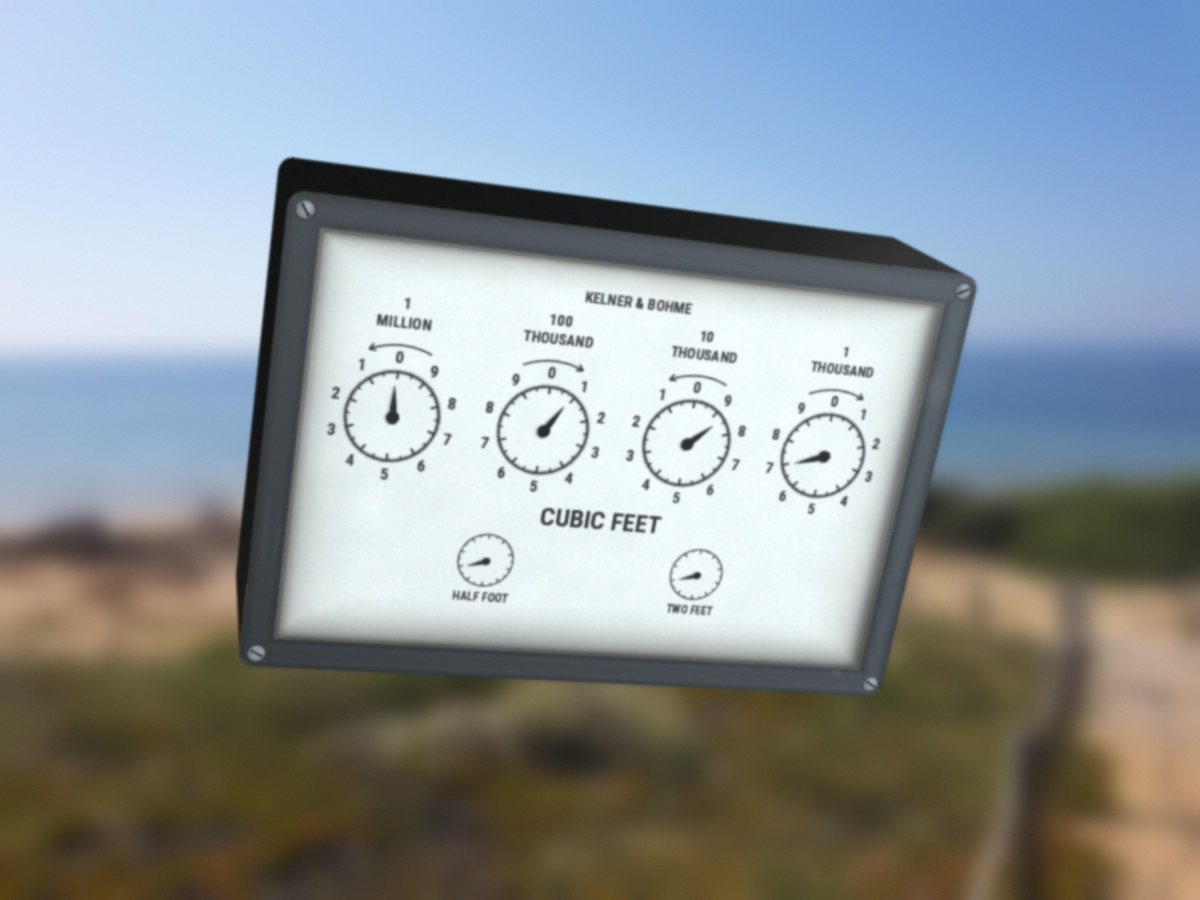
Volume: value=8700 unit=ft³
